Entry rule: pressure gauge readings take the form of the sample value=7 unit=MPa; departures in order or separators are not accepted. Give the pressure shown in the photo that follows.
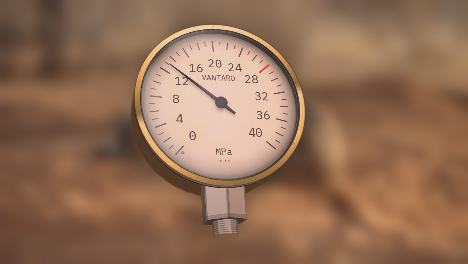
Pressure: value=13 unit=MPa
